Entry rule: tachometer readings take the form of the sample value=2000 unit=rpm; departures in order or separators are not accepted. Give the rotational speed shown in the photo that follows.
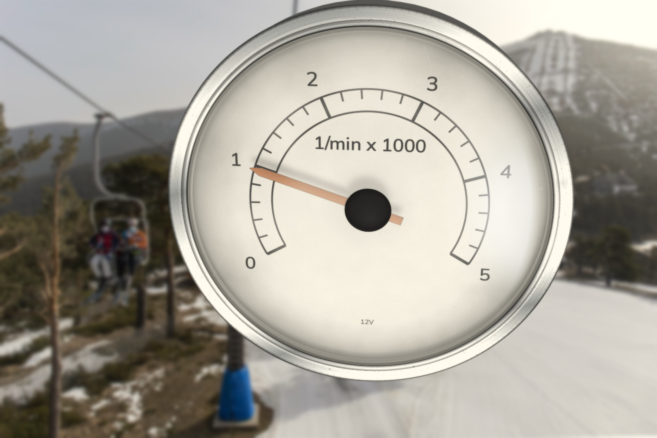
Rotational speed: value=1000 unit=rpm
